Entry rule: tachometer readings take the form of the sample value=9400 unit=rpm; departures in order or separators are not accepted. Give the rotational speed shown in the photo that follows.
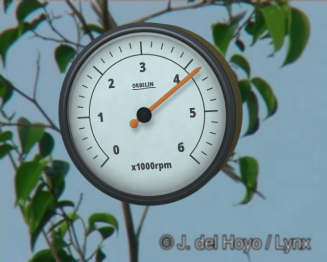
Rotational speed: value=4200 unit=rpm
